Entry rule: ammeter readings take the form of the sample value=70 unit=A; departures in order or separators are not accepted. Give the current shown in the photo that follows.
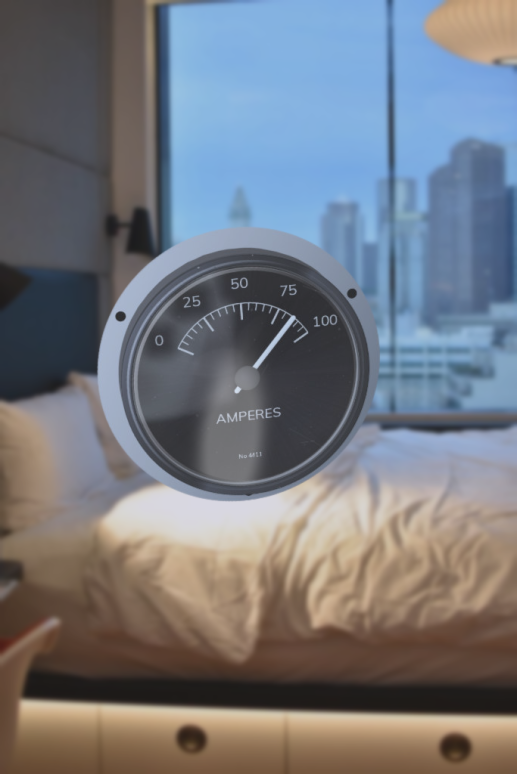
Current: value=85 unit=A
